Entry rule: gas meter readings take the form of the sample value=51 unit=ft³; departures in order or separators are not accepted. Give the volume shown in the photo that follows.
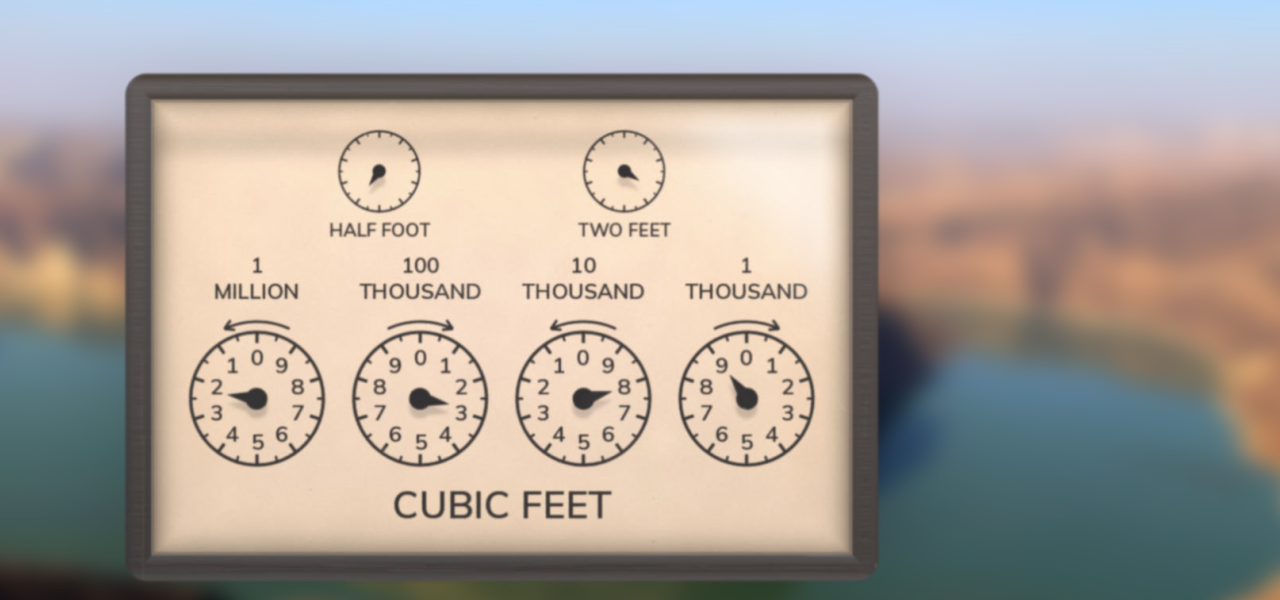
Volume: value=227900 unit=ft³
